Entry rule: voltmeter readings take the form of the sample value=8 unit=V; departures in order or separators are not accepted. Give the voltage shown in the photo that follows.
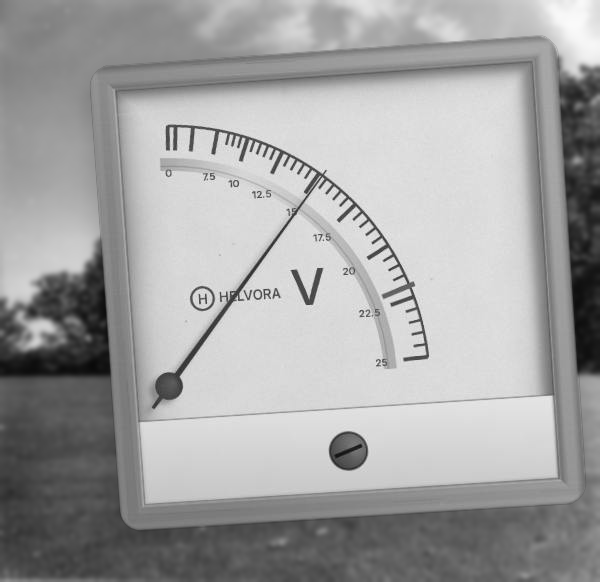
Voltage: value=15.25 unit=V
